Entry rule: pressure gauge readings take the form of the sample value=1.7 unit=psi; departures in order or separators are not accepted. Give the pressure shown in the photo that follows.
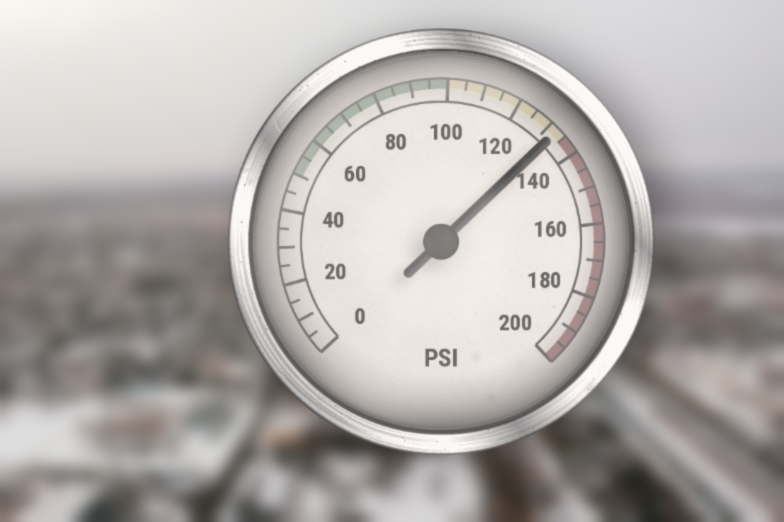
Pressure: value=132.5 unit=psi
